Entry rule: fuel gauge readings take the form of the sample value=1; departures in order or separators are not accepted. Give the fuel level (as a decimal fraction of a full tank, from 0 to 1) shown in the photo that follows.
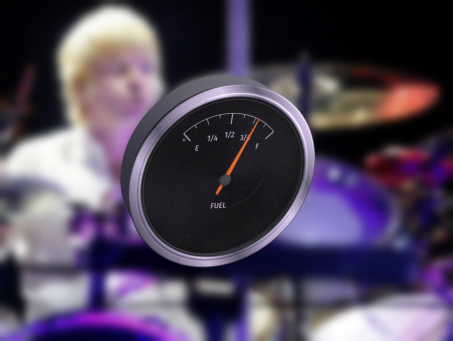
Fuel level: value=0.75
